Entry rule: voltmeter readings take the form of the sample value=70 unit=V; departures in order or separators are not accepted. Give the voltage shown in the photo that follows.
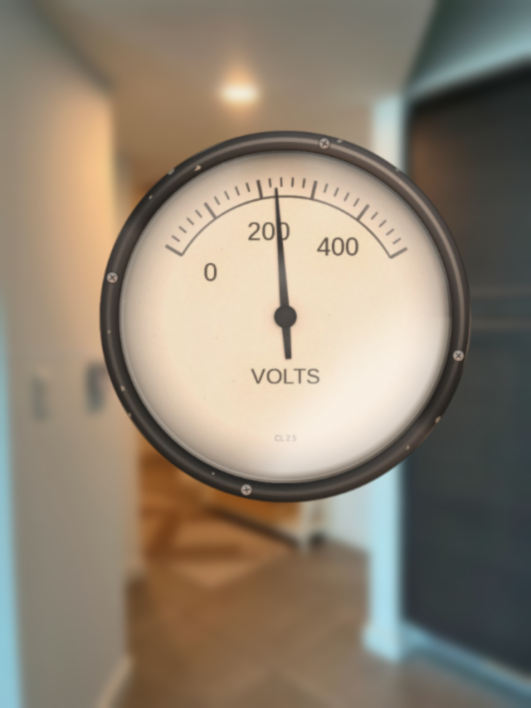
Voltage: value=230 unit=V
